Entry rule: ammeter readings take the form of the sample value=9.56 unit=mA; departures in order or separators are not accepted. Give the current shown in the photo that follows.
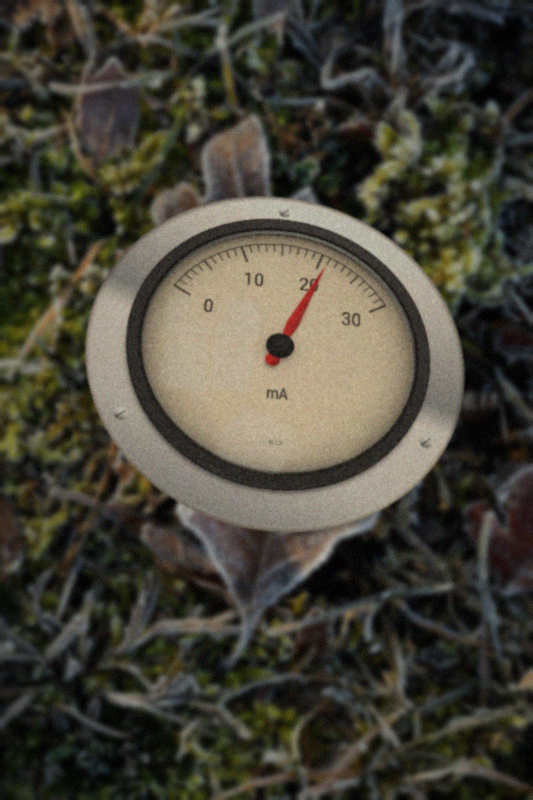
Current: value=21 unit=mA
